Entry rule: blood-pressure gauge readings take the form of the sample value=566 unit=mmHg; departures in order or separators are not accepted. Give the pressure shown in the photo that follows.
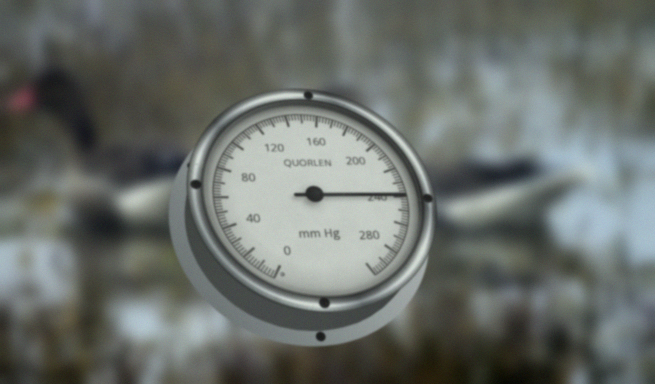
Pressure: value=240 unit=mmHg
